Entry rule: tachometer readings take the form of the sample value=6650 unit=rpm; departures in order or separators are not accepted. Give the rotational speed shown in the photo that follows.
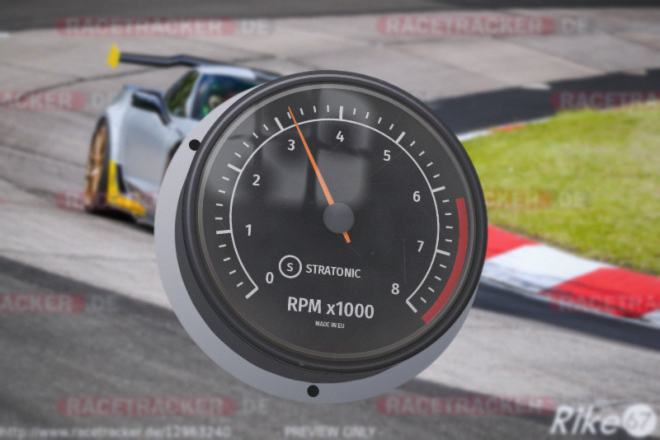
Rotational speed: value=3200 unit=rpm
